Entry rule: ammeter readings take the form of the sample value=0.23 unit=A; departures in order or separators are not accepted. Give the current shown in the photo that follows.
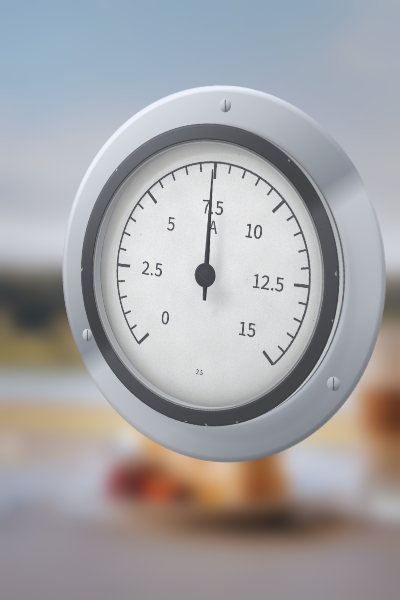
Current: value=7.5 unit=A
